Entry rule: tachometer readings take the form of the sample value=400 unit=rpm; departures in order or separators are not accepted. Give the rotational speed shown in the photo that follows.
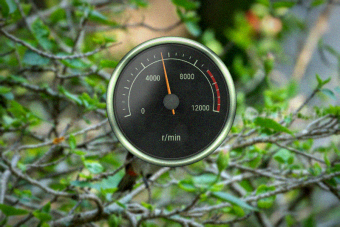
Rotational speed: value=5500 unit=rpm
